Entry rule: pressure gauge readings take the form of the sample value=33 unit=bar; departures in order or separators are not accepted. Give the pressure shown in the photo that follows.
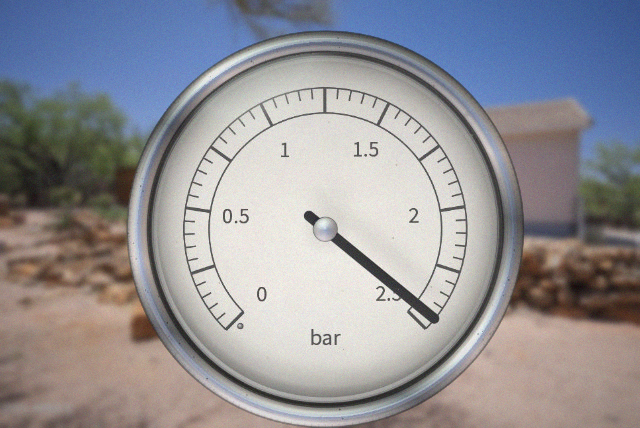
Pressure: value=2.45 unit=bar
